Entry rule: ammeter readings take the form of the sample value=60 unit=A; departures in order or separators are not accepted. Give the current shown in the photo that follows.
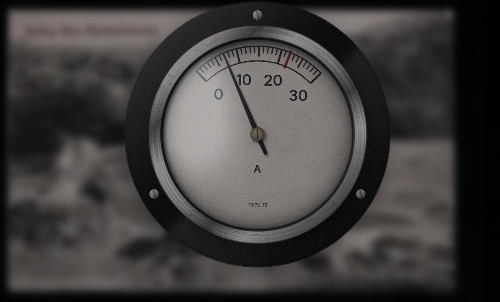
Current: value=7 unit=A
